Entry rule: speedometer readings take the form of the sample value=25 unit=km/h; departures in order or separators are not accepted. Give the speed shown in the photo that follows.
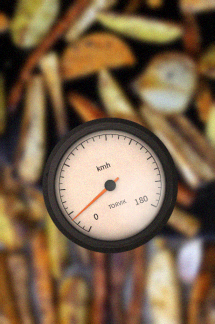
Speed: value=15 unit=km/h
